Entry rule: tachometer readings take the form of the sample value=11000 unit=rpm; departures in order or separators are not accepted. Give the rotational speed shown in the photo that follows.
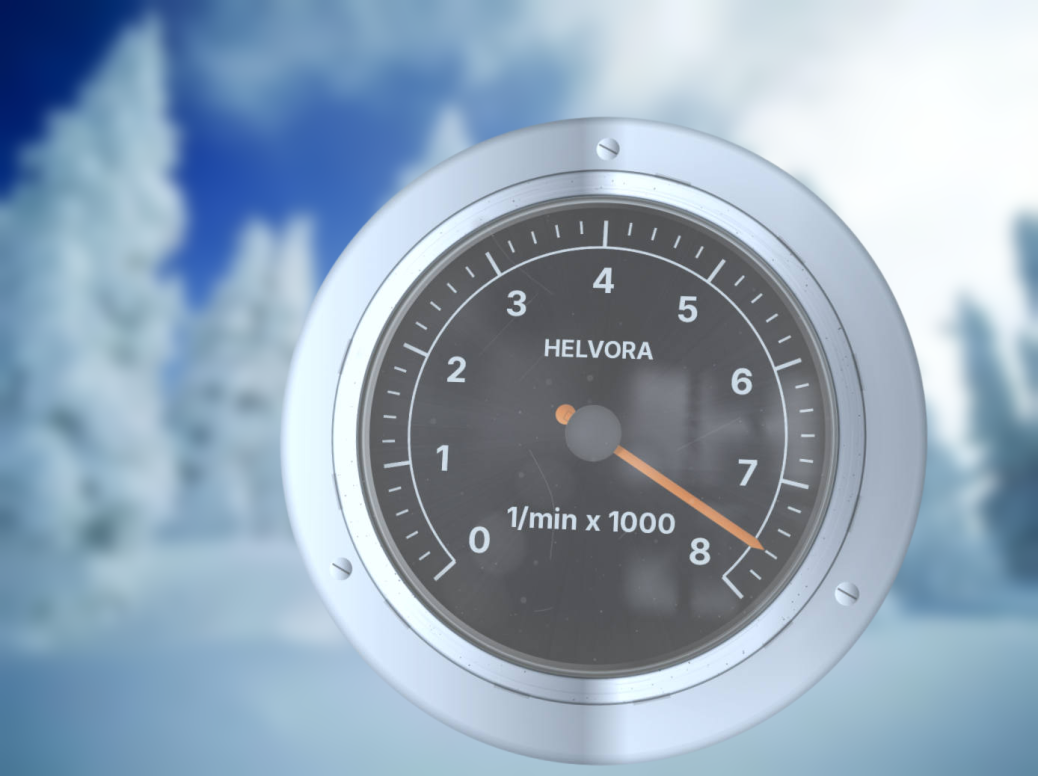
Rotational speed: value=7600 unit=rpm
